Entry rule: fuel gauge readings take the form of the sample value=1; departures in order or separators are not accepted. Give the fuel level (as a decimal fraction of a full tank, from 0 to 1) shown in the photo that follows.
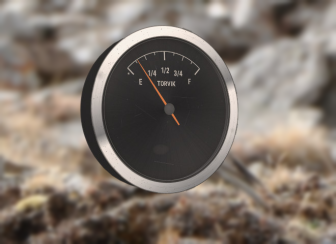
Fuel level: value=0.125
